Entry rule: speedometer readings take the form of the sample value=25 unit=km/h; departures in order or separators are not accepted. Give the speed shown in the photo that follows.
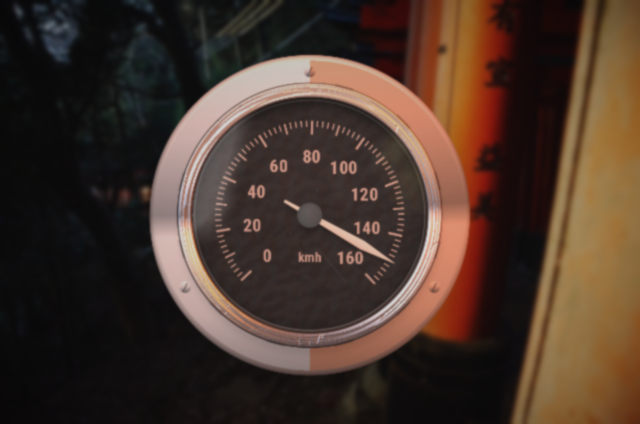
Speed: value=150 unit=km/h
